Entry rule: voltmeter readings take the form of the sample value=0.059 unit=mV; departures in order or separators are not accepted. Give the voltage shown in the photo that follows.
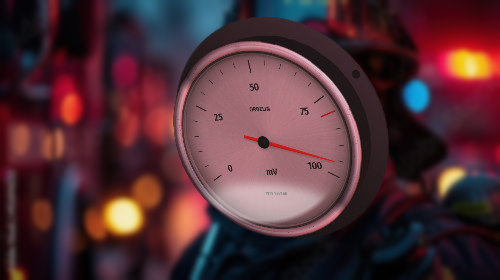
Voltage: value=95 unit=mV
